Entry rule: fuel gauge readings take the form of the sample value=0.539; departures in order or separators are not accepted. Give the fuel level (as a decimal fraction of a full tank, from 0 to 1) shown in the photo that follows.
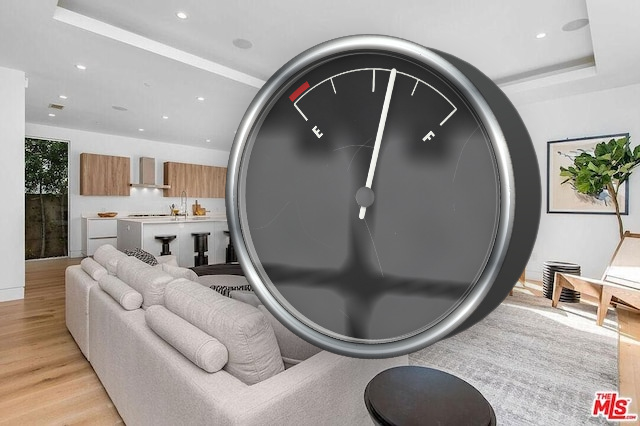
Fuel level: value=0.625
